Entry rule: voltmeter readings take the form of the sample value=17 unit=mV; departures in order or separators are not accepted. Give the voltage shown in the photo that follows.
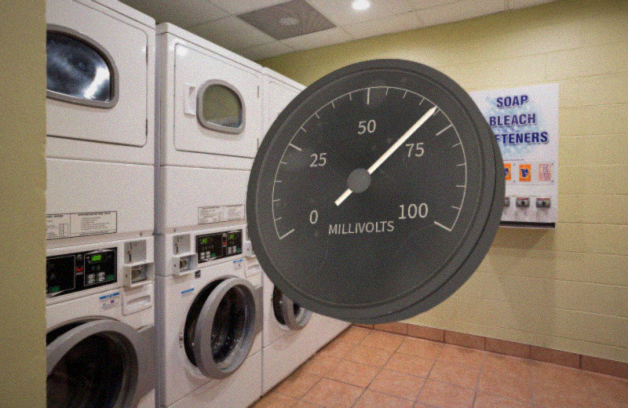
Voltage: value=70 unit=mV
